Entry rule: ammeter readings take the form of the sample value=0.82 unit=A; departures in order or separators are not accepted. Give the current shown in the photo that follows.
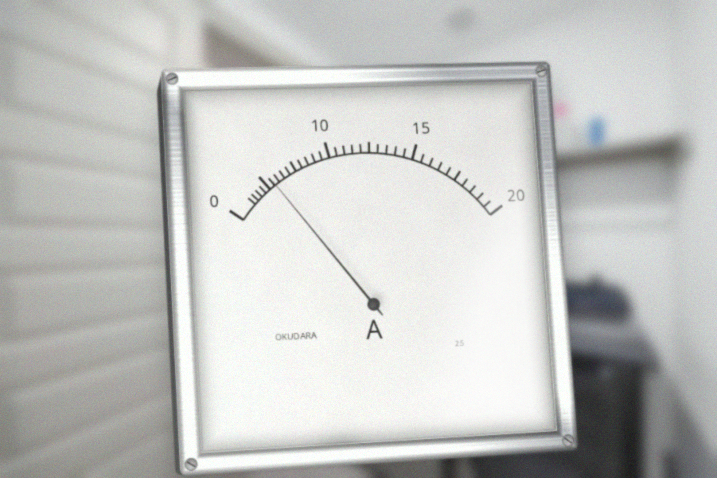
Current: value=5.5 unit=A
